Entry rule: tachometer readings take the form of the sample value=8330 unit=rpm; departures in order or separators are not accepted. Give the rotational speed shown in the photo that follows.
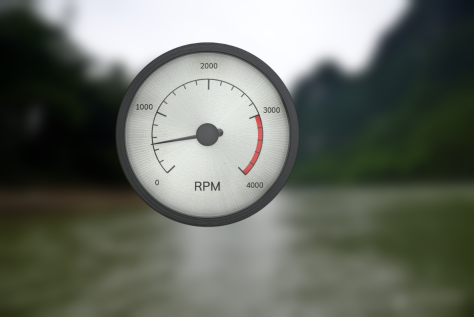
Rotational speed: value=500 unit=rpm
